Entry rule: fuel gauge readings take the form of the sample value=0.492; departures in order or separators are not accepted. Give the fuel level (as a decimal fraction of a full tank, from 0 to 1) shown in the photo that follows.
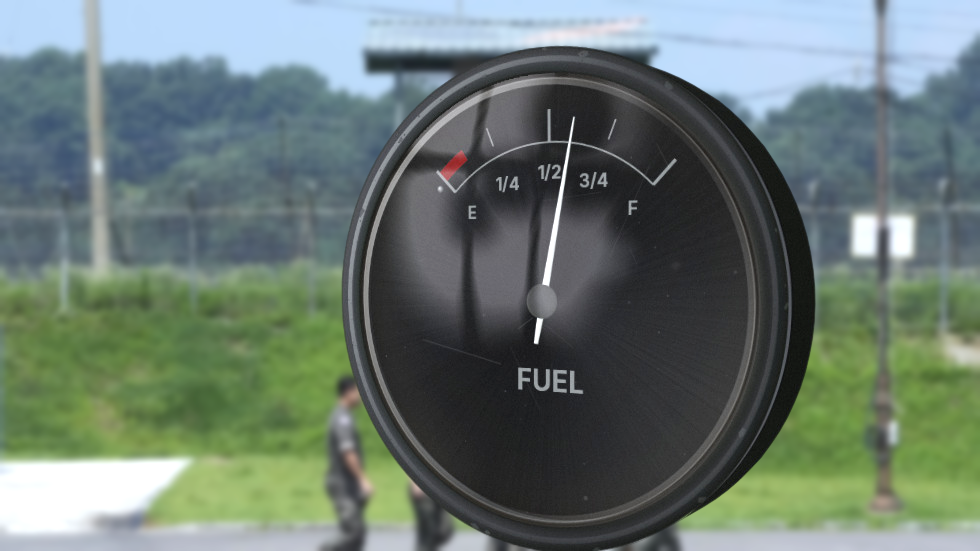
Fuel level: value=0.625
